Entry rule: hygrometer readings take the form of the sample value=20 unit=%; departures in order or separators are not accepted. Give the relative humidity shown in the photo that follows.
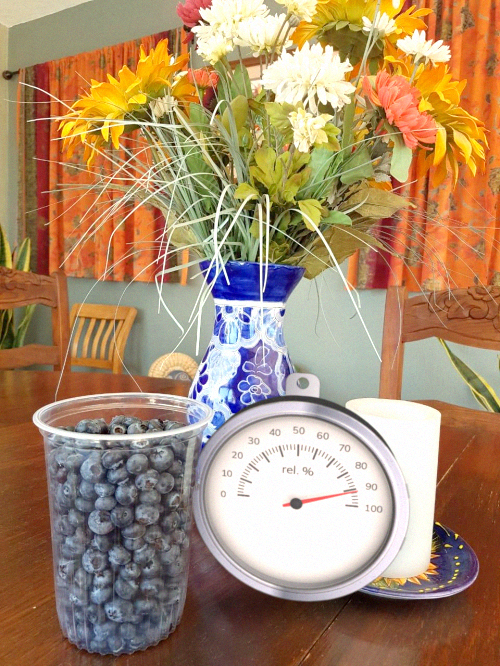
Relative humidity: value=90 unit=%
